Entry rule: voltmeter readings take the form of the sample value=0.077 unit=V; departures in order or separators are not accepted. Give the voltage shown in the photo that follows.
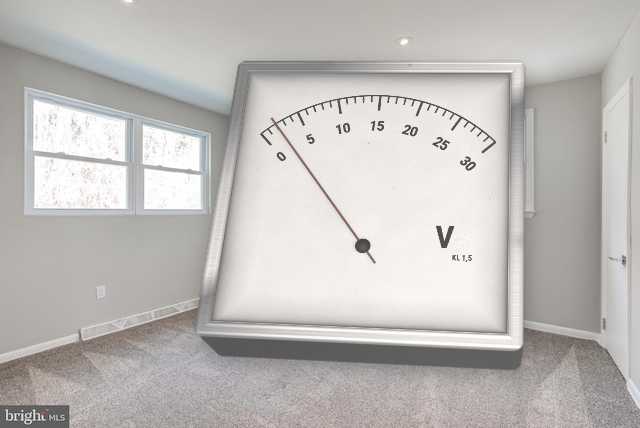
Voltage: value=2 unit=V
